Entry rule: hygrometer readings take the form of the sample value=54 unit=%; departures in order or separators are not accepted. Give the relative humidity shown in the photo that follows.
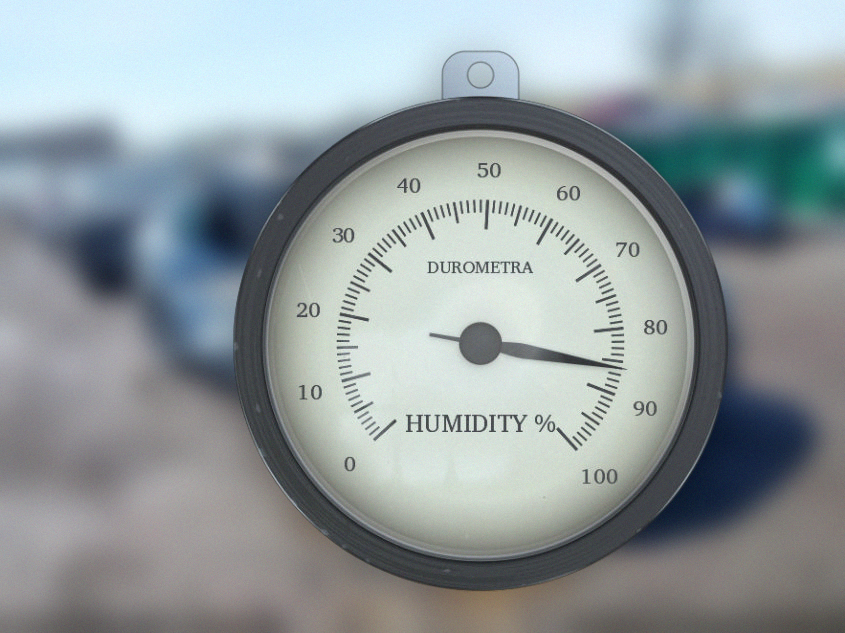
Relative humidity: value=86 unit=%
